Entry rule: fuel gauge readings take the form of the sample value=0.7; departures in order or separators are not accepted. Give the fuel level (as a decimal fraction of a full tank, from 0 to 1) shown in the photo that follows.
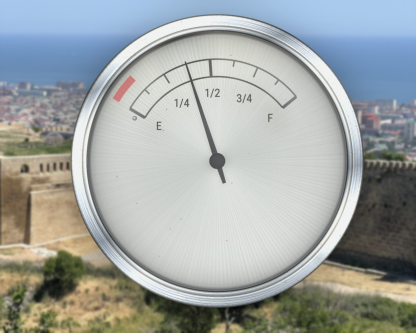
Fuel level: value=0.375
